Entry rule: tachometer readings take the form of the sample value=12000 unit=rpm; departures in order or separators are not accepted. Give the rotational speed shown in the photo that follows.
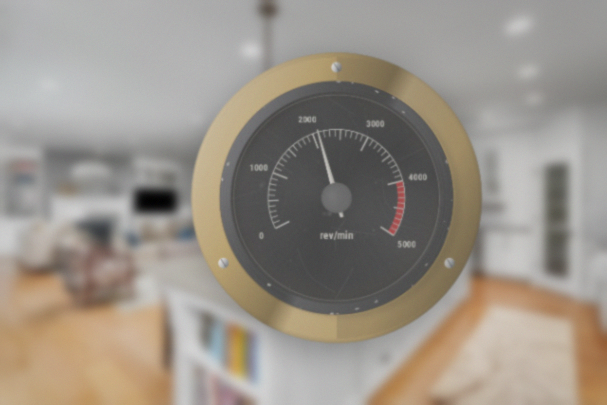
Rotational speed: value=2100 unit=rpm
